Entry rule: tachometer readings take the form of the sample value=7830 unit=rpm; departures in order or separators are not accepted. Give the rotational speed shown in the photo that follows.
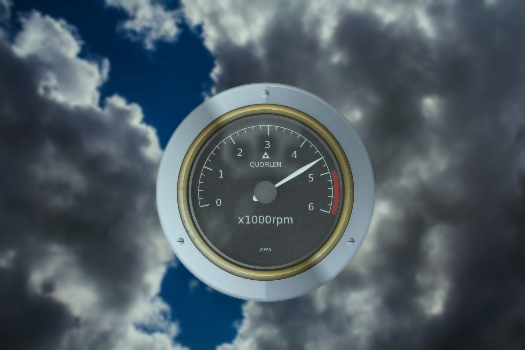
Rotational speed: value=4600 unit=rpm
